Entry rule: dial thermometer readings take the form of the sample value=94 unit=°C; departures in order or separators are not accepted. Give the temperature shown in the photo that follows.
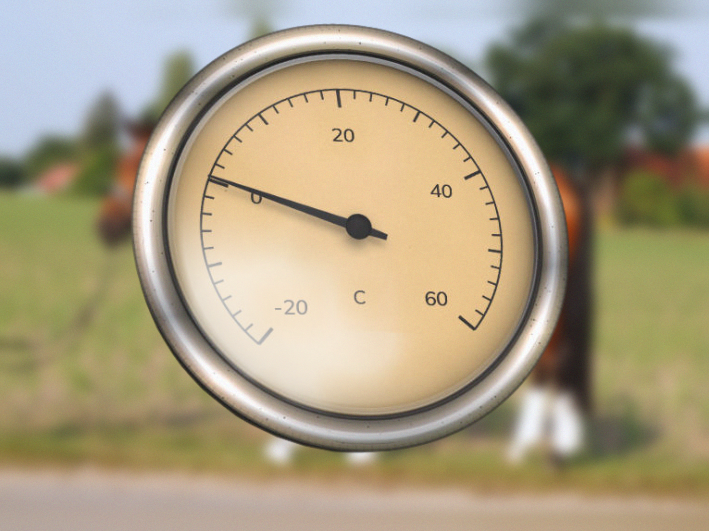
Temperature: value=0 unit=°C
